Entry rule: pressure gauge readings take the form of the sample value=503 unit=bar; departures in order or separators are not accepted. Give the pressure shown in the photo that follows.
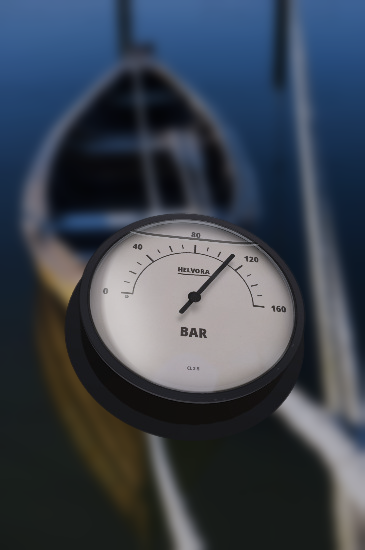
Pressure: value=110 unit=bar
